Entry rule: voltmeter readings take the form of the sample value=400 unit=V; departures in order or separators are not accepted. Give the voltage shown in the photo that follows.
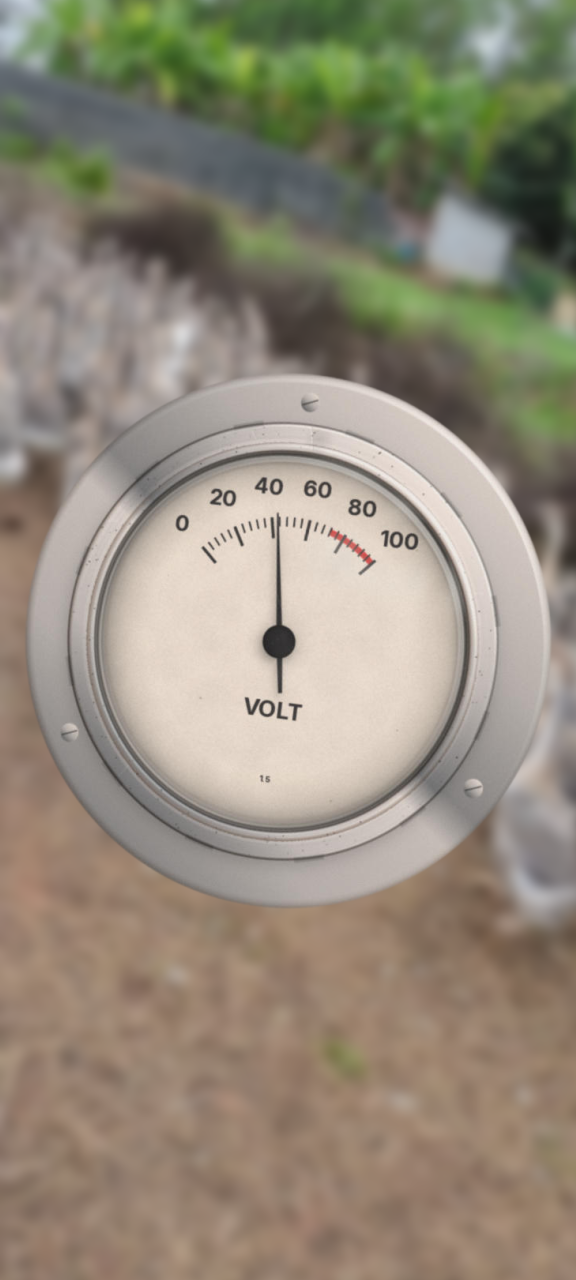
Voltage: value=44 unit=V
